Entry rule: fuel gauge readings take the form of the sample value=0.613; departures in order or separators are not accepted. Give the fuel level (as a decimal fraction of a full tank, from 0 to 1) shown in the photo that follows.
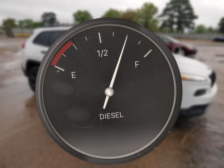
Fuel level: value=0.75
